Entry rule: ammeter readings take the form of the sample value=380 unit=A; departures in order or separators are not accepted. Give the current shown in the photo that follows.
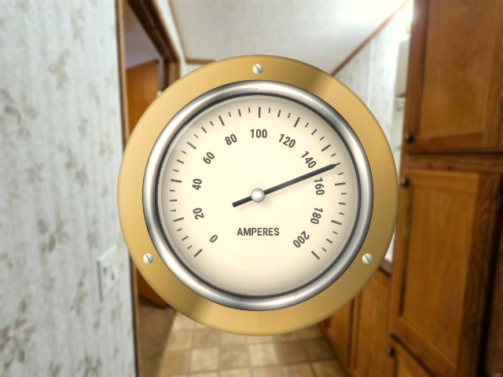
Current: value=150 unit=A
